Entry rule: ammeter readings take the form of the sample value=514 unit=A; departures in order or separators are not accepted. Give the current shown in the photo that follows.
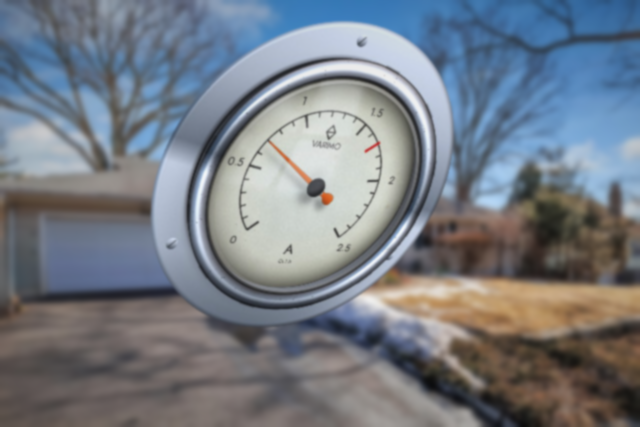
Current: value=0.7 unit=A
